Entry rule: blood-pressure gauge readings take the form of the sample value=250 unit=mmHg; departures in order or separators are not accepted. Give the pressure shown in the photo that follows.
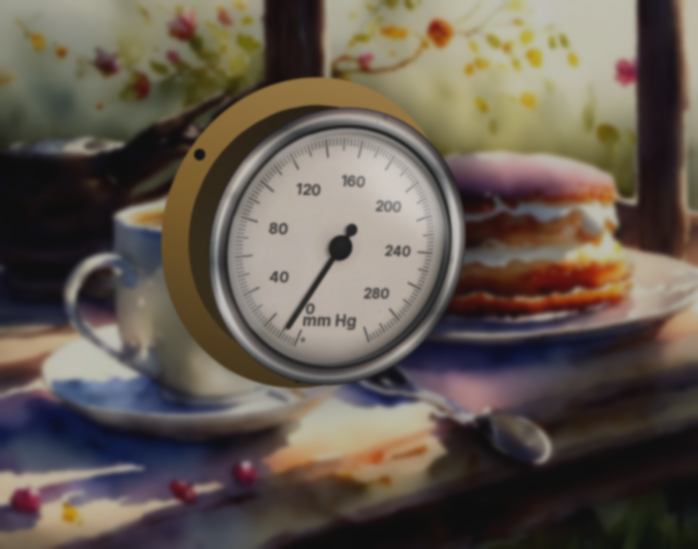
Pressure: value=10 unit=mmHg
